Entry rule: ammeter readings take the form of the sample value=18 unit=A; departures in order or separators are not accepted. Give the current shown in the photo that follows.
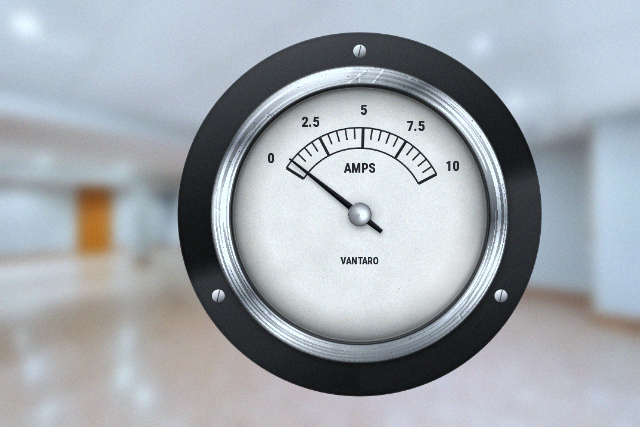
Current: value=0.5 unit=A
